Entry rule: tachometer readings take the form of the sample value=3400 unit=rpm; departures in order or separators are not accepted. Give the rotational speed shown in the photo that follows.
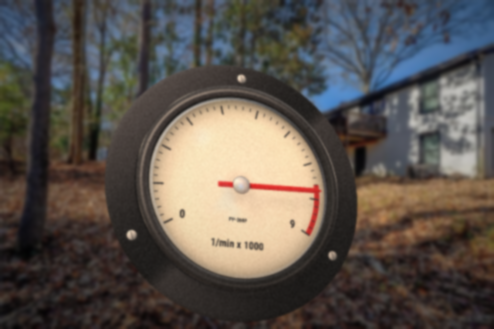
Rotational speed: value=7800 unit=rpm
